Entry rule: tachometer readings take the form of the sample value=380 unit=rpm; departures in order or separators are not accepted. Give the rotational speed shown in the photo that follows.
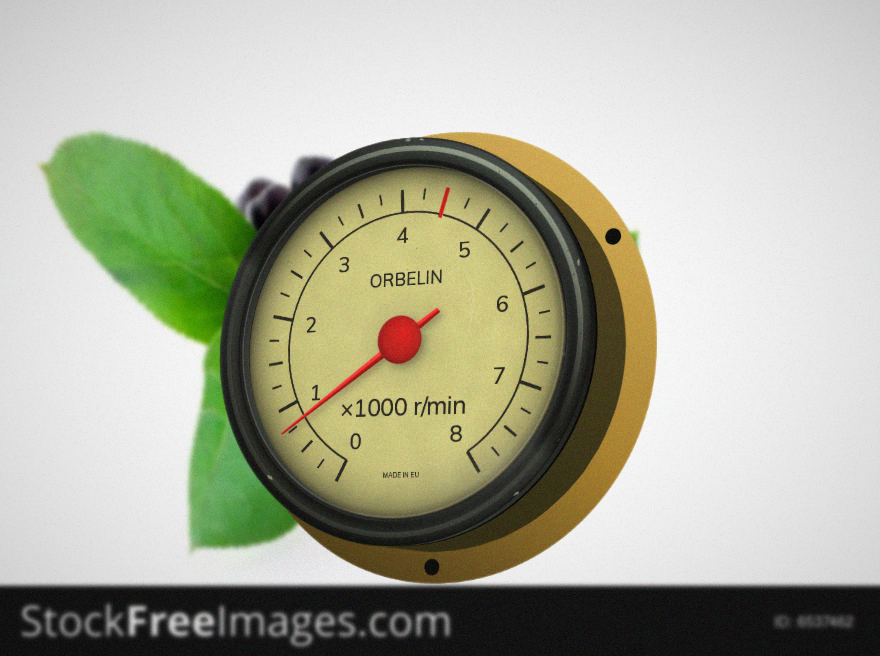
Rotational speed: value=750 unit=rpm
